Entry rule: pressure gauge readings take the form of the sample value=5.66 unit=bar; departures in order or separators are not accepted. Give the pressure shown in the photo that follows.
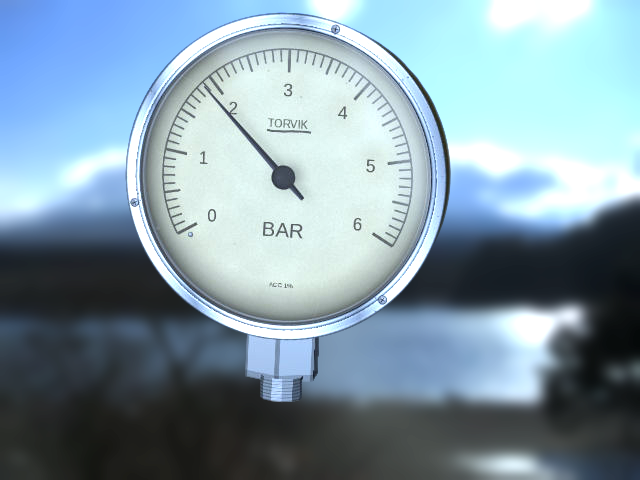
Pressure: value=1.9 unit=bar
